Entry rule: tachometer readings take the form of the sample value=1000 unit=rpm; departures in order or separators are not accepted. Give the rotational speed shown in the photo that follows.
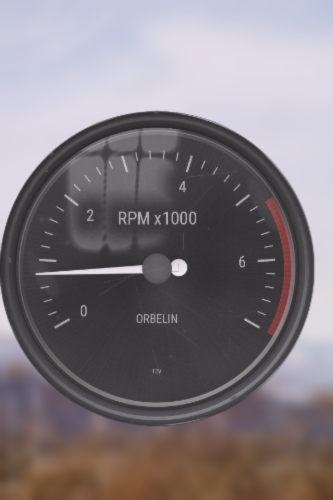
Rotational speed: value=800 unit=rpm
